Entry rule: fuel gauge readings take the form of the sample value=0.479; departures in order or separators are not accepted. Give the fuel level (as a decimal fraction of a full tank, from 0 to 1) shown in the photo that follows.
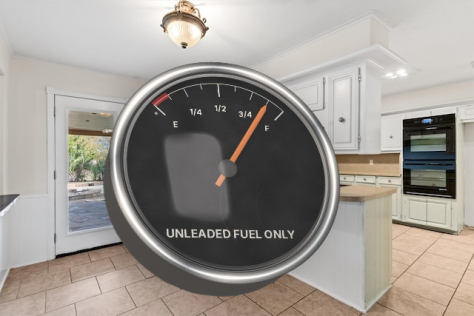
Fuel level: value=0.875
